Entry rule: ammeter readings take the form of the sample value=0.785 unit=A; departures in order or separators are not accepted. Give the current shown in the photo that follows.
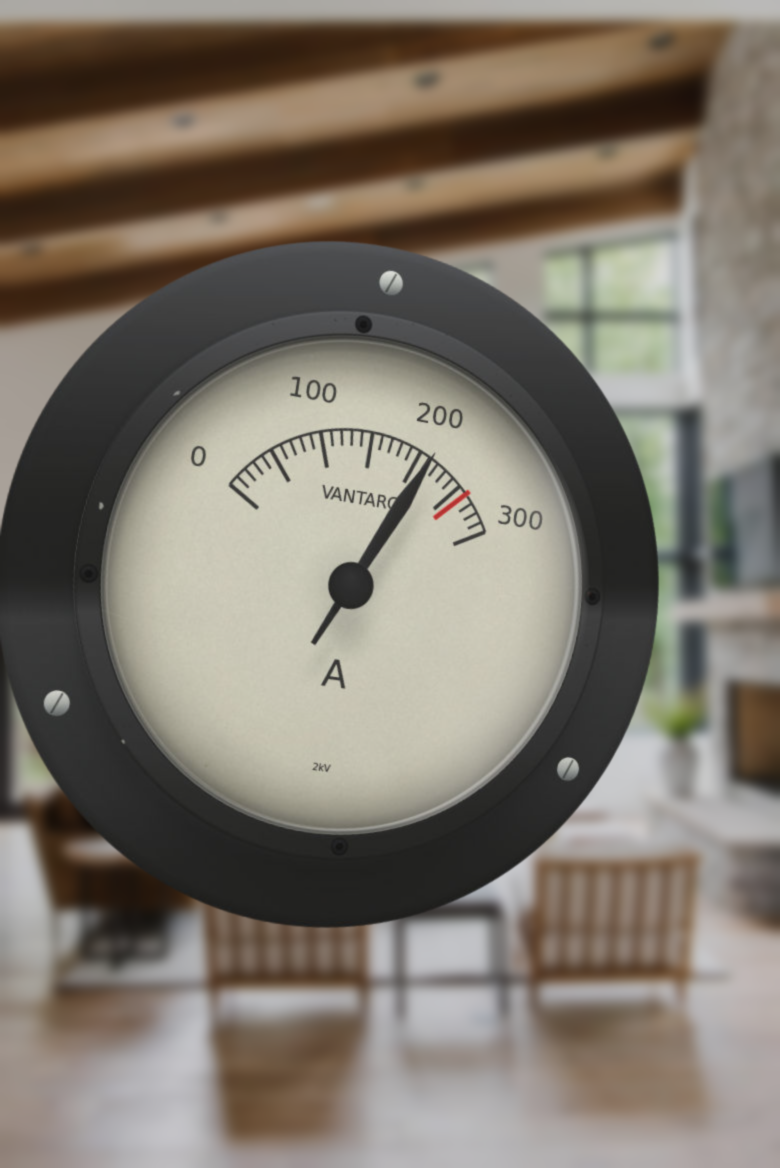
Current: value=210 unit=A
